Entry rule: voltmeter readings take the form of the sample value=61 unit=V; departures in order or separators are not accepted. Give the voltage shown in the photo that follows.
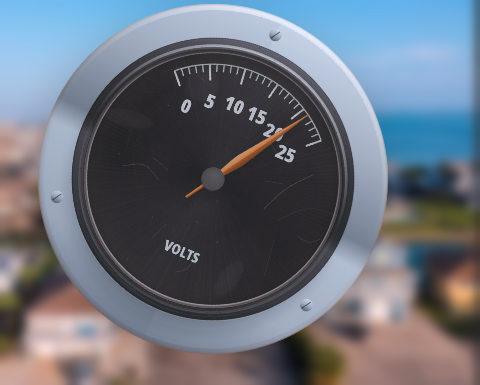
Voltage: value=21 unit=V
